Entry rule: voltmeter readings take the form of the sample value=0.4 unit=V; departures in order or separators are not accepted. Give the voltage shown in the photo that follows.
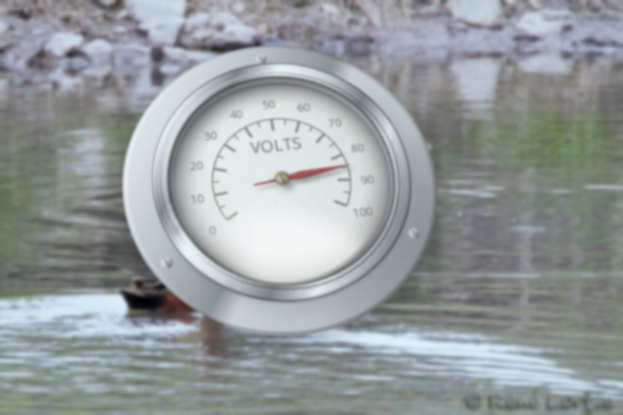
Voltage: value=85 unit=V
